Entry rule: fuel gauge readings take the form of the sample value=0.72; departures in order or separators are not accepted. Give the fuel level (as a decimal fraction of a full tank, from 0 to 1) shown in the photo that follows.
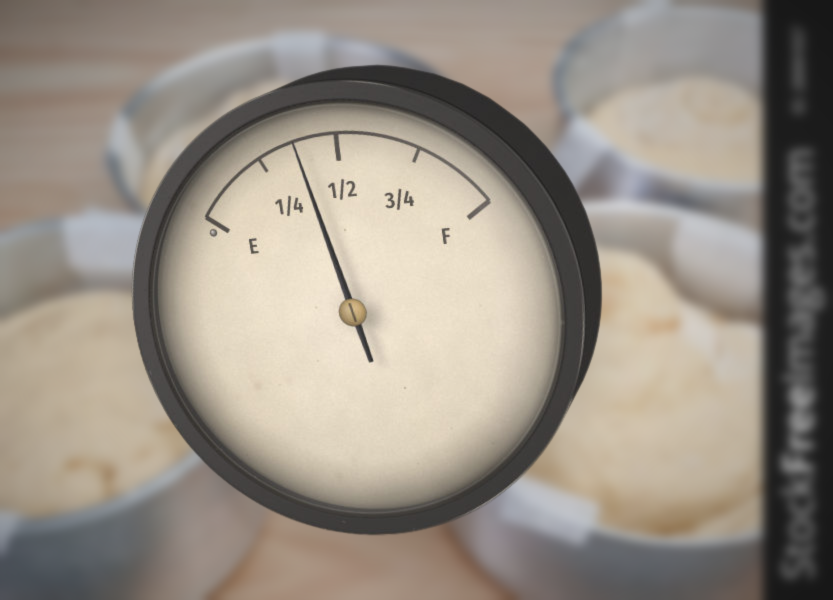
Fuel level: value=0.375
